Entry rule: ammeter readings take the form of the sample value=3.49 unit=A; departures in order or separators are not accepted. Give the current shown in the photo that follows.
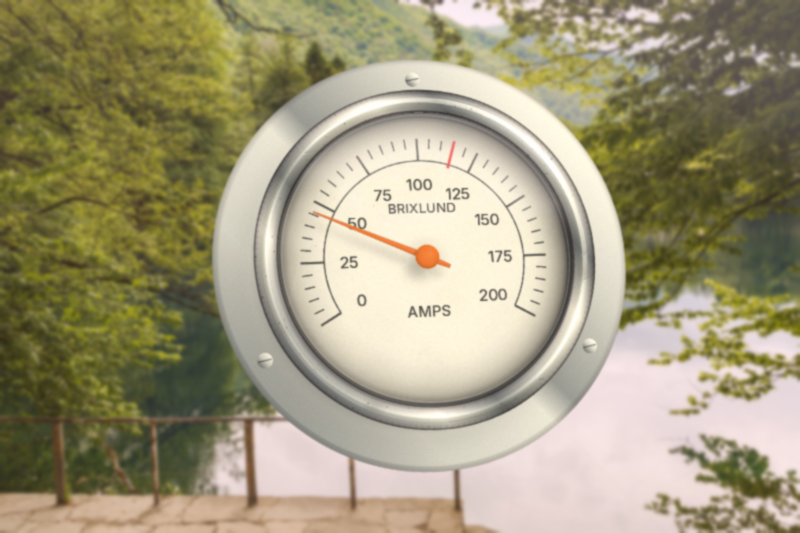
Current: value=45 unit=A
